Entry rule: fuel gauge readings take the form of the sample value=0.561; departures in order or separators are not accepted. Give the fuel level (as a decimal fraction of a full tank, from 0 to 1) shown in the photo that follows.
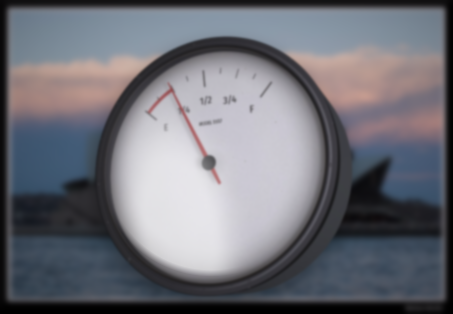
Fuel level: value=0.25
